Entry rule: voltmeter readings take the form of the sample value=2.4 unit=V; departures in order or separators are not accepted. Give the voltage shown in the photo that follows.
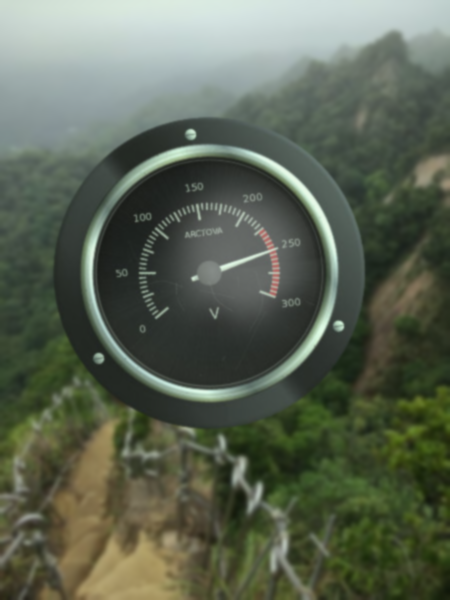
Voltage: value=250 unit=V
